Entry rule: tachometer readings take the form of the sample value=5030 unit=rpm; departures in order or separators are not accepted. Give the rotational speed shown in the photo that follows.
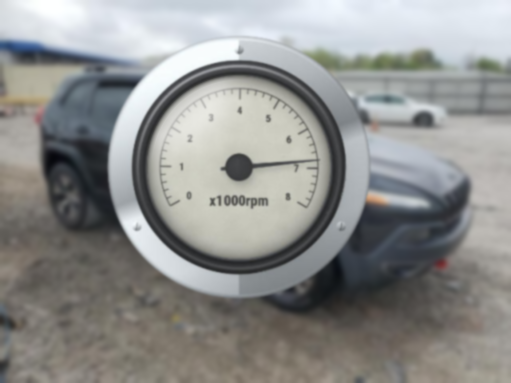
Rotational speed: value=6800 unit=rpm
